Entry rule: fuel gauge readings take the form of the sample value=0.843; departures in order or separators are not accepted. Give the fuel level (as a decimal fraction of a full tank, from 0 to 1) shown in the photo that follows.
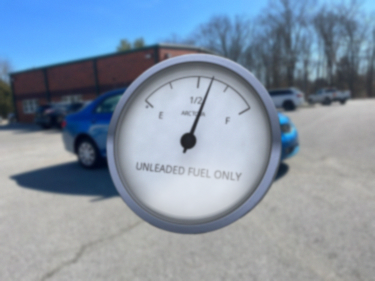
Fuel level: value=0.625
